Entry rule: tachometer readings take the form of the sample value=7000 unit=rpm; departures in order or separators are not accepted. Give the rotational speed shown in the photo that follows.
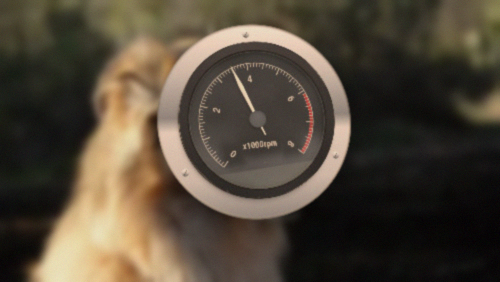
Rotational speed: value=3500 unit=rpm
